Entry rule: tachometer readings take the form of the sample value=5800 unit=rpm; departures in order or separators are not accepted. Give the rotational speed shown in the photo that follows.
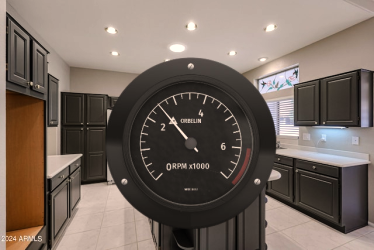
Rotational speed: value=2500 unit=rpm
